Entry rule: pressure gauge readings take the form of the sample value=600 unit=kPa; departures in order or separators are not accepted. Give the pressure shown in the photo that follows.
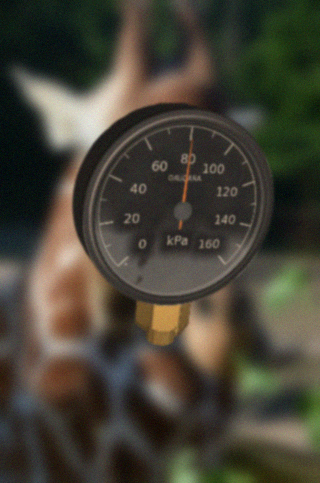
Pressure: value=80 unit=kPa
